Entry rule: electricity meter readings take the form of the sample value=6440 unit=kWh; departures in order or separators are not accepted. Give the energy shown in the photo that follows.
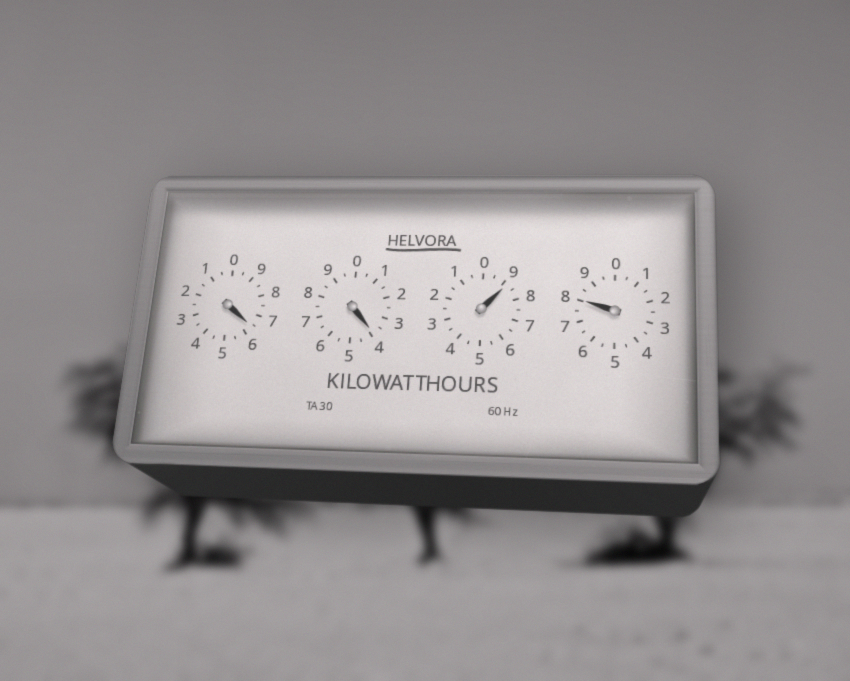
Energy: value=6388 unit=kWh
